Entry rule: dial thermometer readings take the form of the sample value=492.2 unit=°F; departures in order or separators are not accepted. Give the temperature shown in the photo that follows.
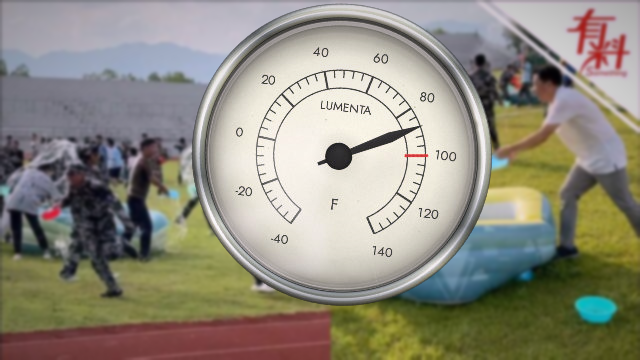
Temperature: value=88 unit=°F
